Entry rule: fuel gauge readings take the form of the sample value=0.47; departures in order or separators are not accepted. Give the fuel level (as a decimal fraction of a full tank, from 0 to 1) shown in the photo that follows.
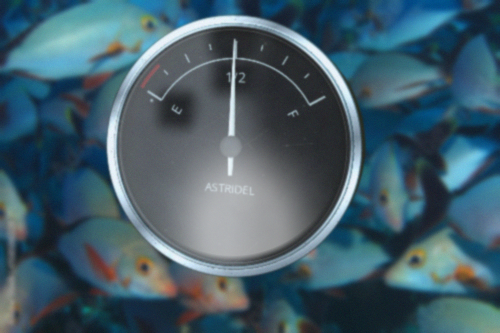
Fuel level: value=0.5
